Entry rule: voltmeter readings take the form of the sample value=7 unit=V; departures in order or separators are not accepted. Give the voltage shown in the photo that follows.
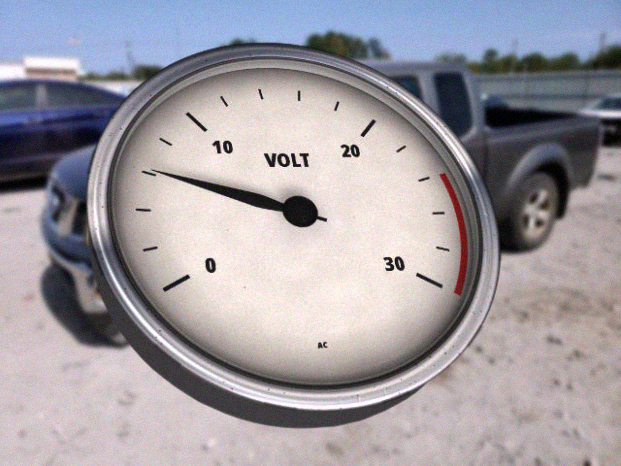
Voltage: value=6 unit=V
